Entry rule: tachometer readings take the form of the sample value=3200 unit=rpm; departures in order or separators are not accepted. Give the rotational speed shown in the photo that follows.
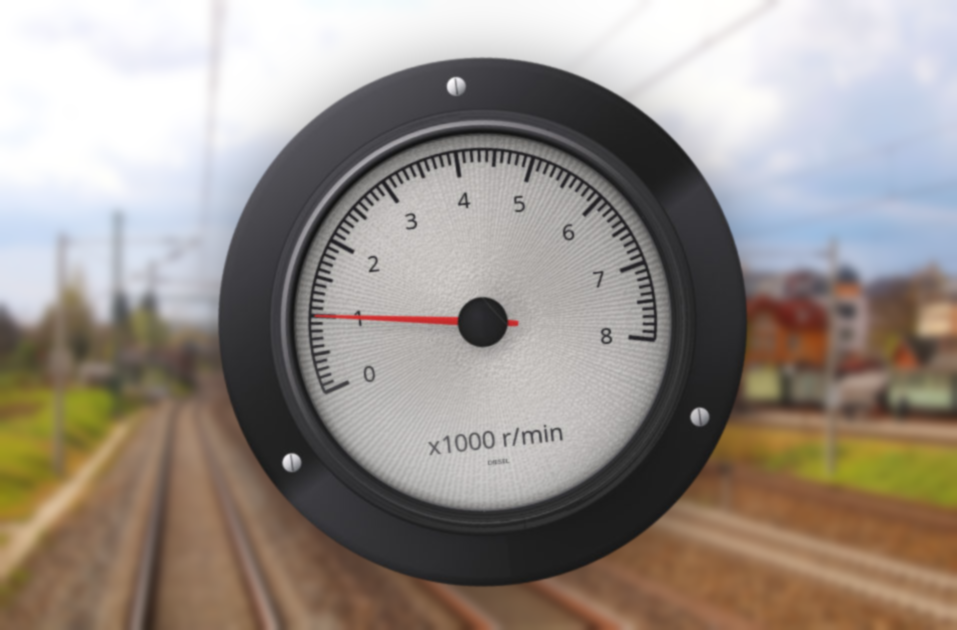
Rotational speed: value=1000 unit=rpm
